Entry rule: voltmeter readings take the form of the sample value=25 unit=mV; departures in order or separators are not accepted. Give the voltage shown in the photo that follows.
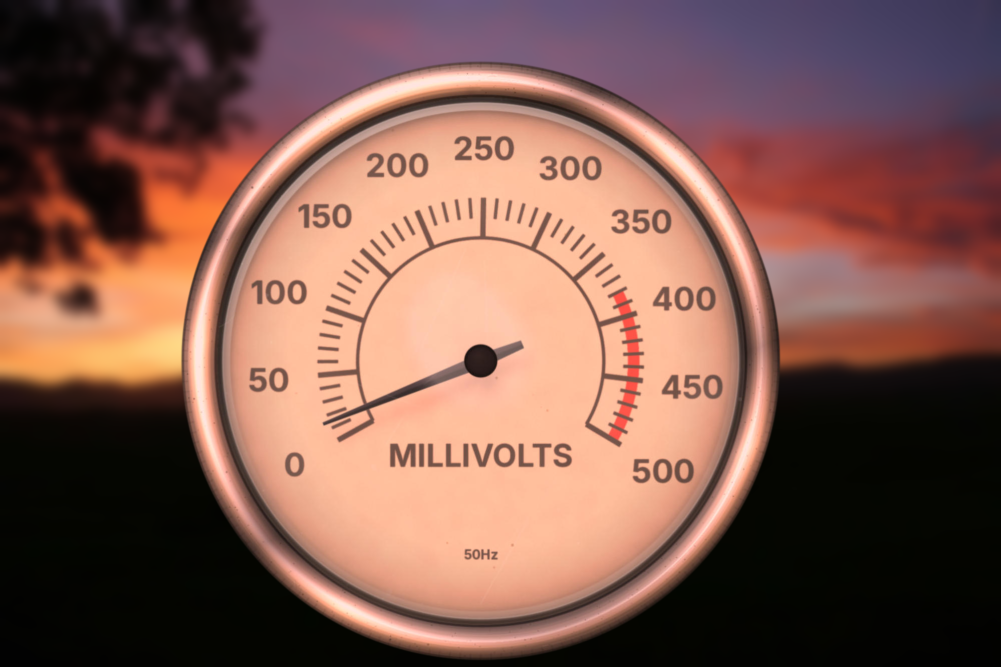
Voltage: value=15 unit=mV
